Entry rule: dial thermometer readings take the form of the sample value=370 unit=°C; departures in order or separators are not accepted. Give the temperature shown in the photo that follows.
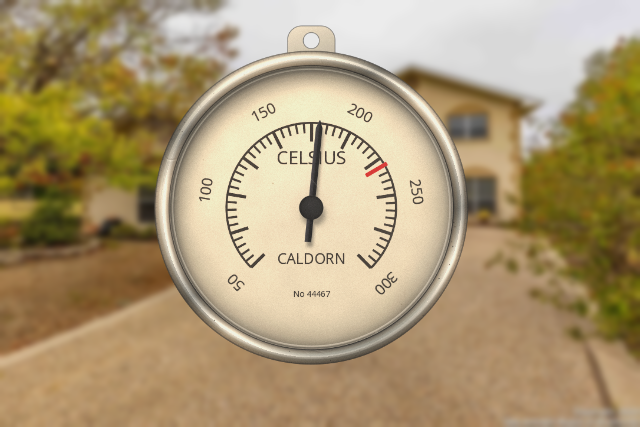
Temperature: value=180 unit=°C
